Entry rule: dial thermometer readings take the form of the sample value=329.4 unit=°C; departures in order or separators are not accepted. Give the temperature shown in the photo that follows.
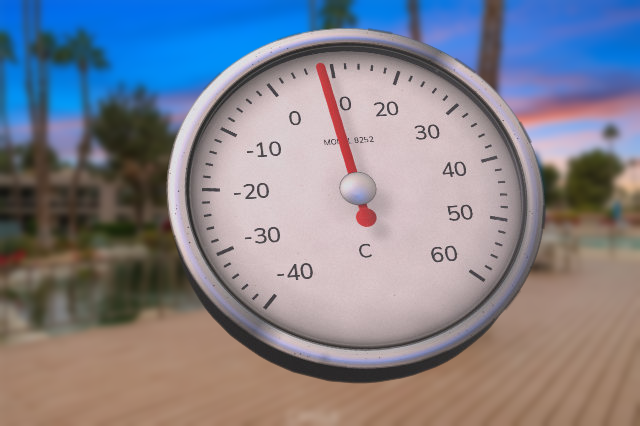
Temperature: value=8 unit=°C
